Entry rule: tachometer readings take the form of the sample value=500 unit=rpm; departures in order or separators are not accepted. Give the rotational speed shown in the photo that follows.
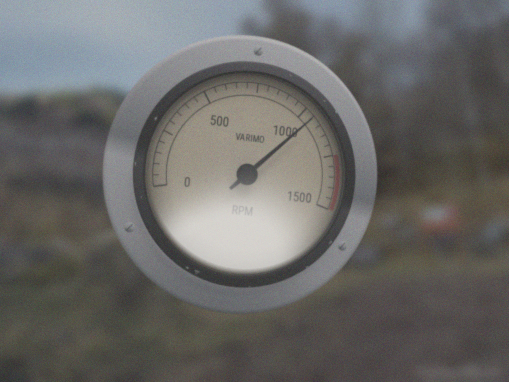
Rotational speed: value=1050 unit=rpm
